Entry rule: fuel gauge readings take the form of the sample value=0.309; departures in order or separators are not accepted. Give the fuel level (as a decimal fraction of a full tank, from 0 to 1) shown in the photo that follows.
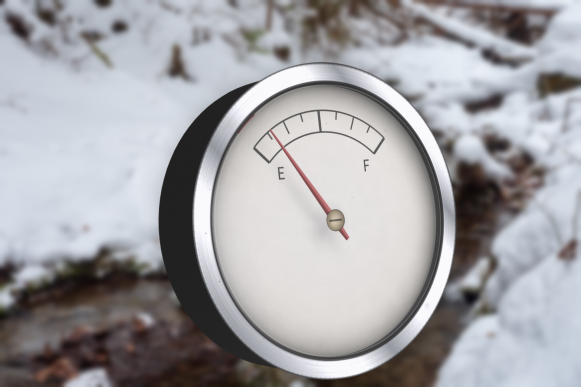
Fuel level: value=0.125
